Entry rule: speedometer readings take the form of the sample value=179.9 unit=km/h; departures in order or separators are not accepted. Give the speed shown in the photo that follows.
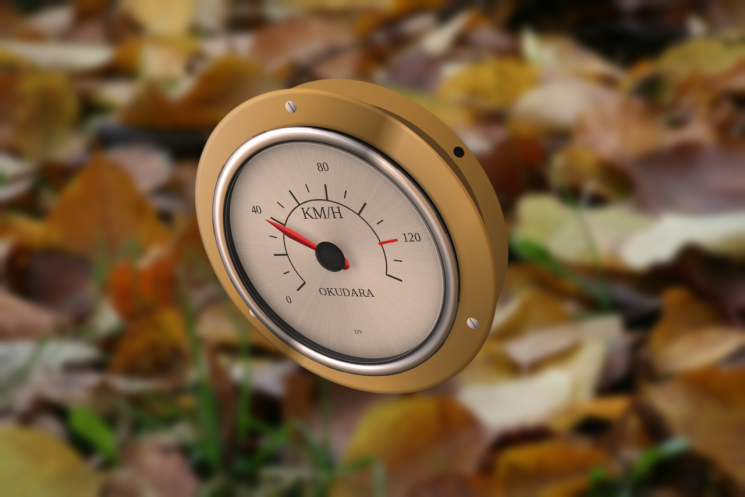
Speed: value=40 unit=km/h
